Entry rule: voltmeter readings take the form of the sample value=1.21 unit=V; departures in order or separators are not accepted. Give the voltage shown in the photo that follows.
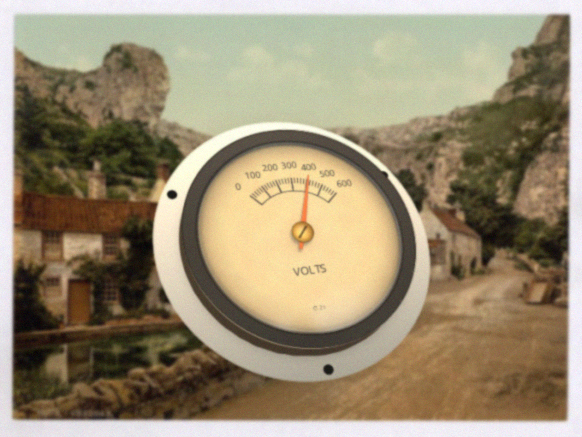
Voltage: value=400 unit=V
